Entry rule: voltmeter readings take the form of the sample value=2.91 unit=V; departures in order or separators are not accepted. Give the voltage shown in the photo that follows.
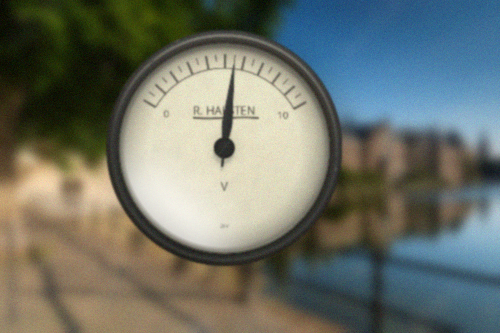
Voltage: value=5.5 unit=V
